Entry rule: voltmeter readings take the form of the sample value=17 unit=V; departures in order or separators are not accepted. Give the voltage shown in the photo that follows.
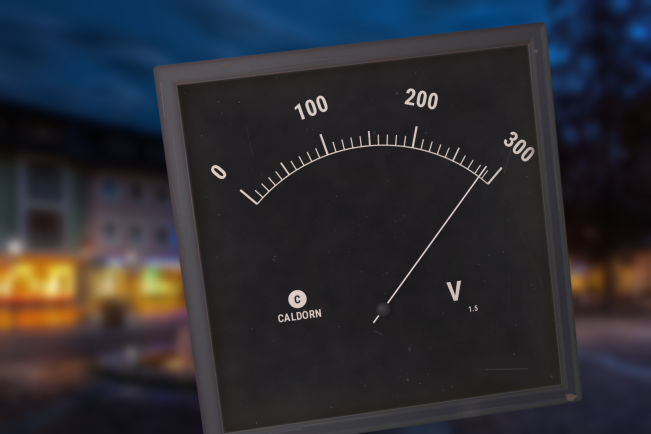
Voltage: value=285 unit=V
